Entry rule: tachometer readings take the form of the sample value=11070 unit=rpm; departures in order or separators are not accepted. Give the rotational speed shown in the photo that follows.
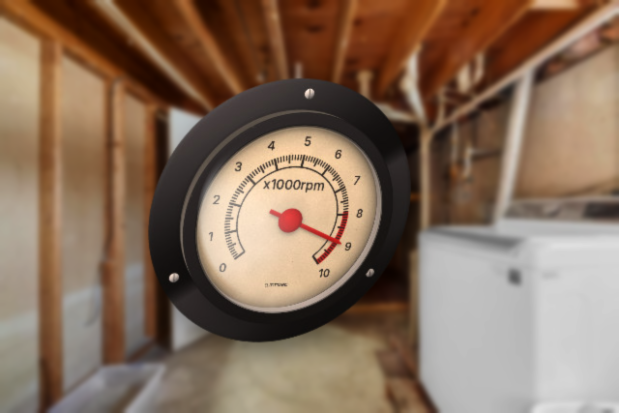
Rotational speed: value=9000 unit=rpm
